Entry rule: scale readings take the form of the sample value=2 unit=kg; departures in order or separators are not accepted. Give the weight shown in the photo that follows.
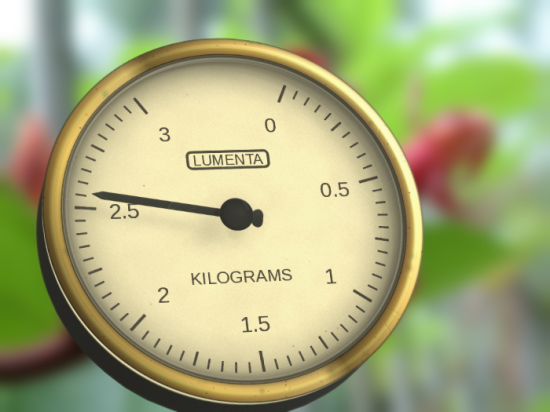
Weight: value=2.55 unit=kg
